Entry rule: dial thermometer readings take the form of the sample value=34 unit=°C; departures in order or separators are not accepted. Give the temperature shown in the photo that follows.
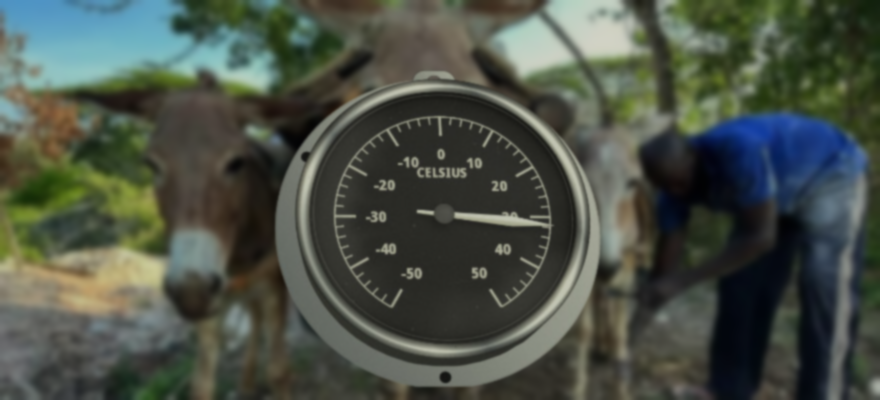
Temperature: value=32 unit=°C
